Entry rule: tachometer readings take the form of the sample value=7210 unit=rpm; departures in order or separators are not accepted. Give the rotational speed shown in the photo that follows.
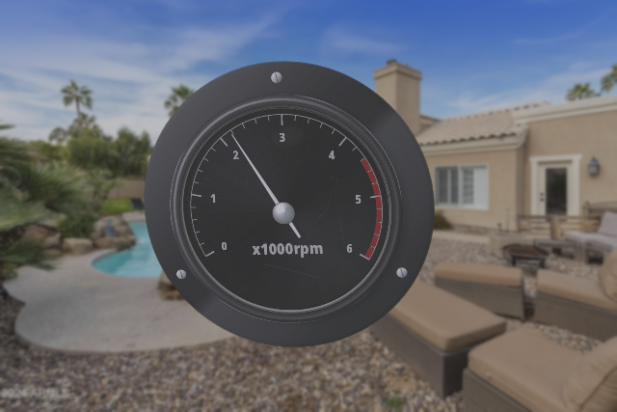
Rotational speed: value=2200 unit=rpm
